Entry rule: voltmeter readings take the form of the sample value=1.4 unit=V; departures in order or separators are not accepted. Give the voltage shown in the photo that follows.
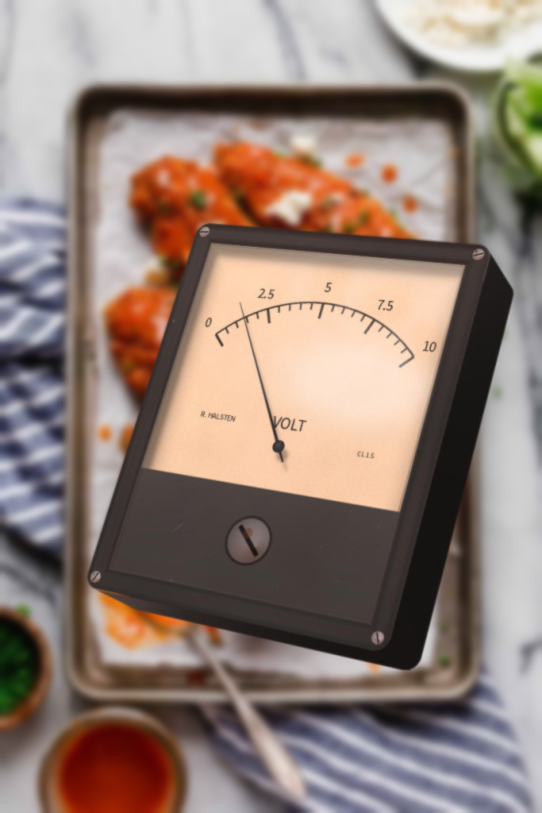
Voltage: value=1.5 unit=V
